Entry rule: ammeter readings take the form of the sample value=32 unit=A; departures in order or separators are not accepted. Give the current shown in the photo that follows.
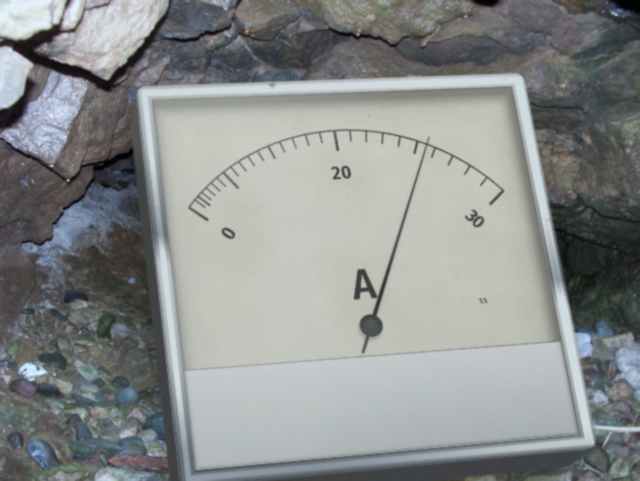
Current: value=25.5 unit=A
